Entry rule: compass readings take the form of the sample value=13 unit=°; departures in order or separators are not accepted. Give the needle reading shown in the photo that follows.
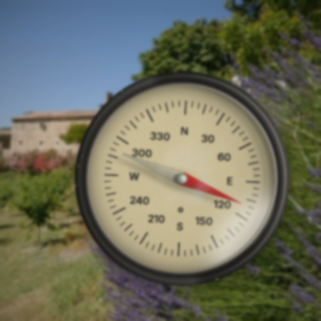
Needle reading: value=110 unit=°
